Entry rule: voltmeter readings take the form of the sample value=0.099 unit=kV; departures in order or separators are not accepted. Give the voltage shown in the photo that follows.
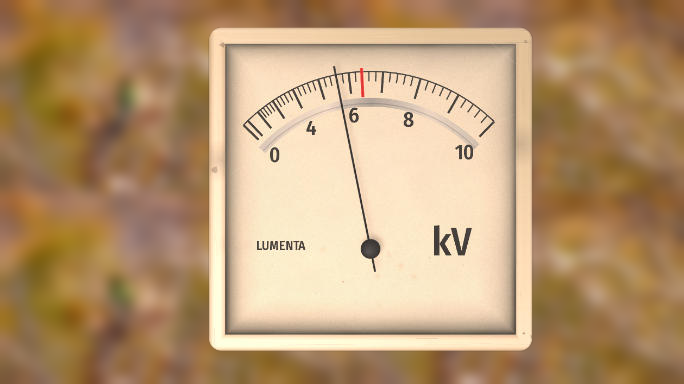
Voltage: value=5.6 unit=kV
